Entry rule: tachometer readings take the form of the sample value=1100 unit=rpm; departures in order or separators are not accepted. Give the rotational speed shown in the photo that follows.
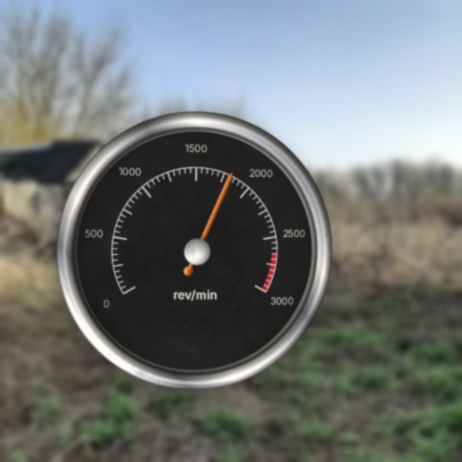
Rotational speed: value=1800 unit=rpm
